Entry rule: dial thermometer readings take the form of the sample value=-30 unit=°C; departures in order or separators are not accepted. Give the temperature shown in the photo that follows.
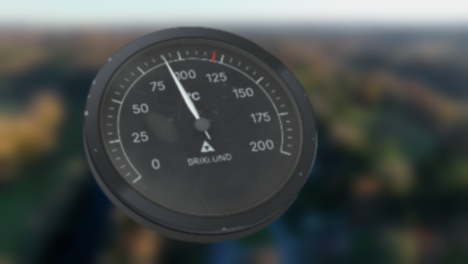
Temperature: value=90 unit=°C
